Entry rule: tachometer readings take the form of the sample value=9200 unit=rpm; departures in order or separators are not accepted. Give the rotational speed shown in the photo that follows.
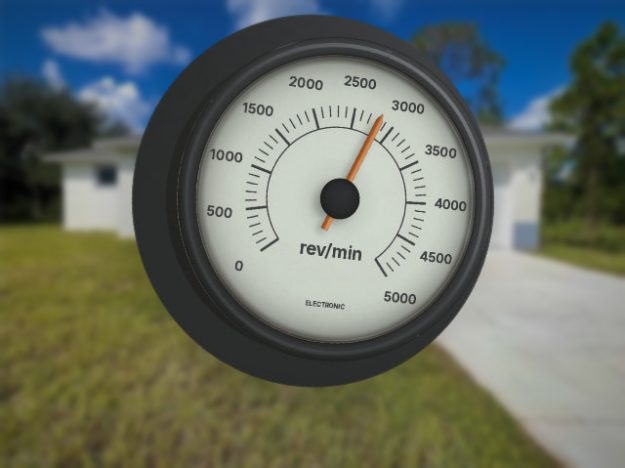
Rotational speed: value=2800 unit=rpm
